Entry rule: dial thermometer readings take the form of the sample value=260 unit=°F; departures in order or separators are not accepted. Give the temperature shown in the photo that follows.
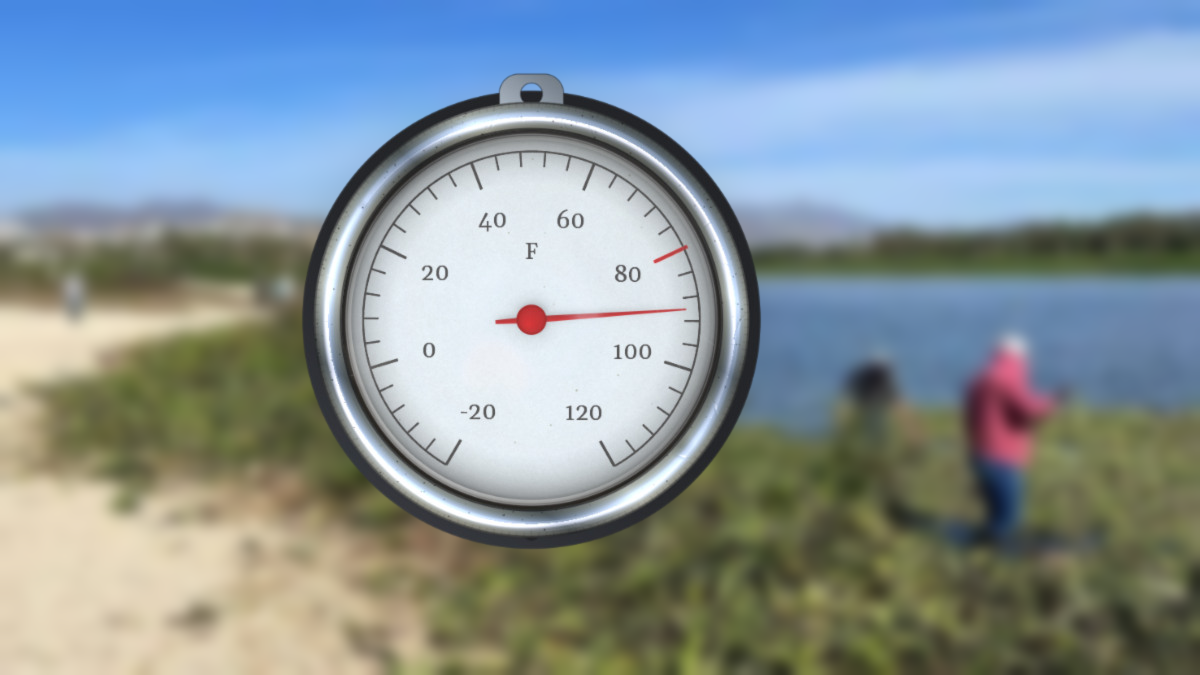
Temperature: value=90 unit=°F
